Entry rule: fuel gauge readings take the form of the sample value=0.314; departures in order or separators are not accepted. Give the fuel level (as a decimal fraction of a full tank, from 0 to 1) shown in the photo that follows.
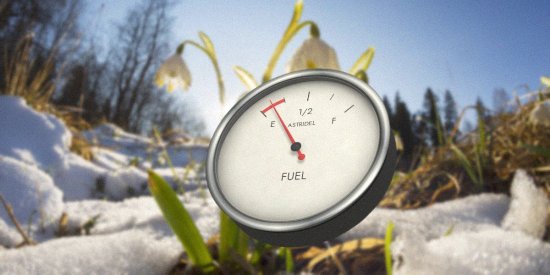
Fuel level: value=0.125
